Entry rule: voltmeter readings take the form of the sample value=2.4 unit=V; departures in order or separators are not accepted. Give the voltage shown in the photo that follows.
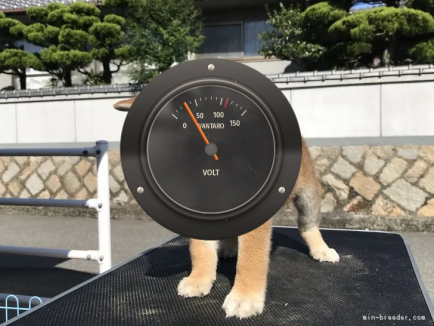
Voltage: value=30 unit=V
